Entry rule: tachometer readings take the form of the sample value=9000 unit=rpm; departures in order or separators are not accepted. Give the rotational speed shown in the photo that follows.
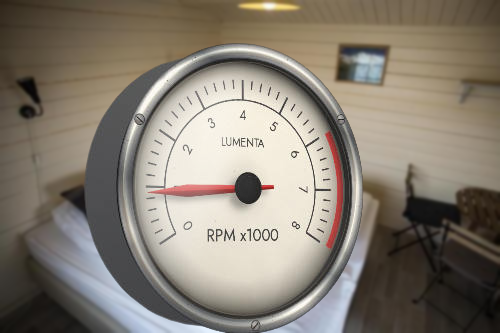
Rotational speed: value=900 unit=rpm
